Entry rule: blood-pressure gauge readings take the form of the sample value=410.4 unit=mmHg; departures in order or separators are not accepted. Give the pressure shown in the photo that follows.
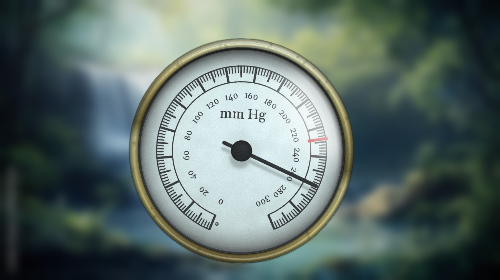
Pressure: value=260 unit=mmHg
